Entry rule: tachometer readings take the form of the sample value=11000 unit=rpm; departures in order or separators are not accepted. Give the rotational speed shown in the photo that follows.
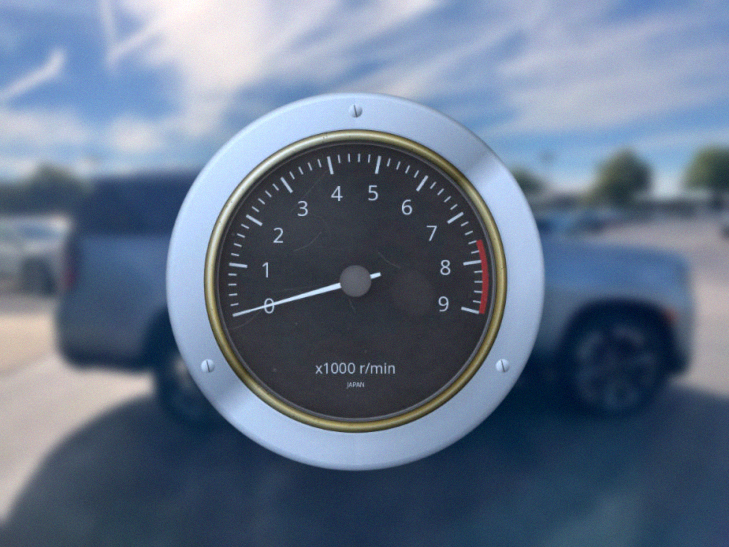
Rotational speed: value=0 unit=rpm
